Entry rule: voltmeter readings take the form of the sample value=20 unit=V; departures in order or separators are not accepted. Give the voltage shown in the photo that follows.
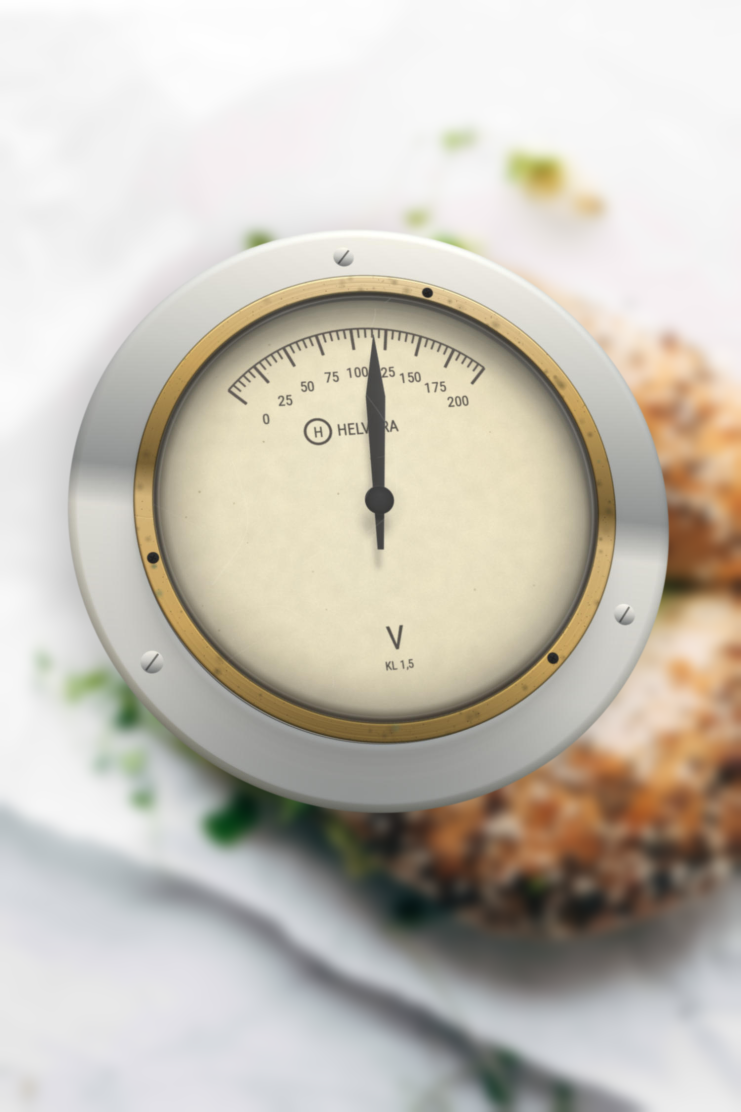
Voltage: value=115 unit=V
